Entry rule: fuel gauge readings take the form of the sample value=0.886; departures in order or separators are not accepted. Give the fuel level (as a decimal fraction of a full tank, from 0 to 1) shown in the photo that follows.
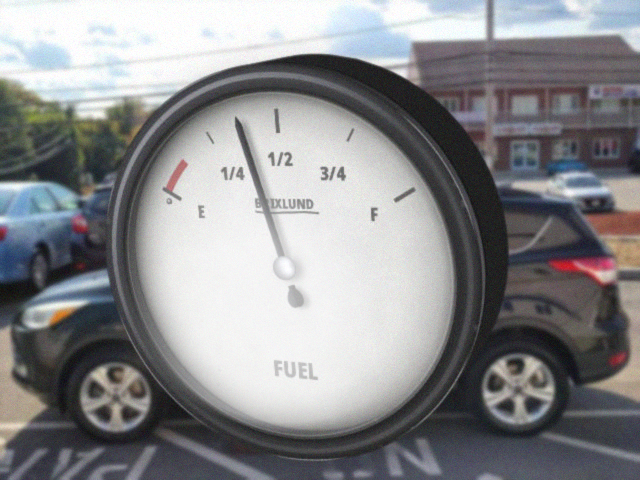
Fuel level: value=0.375
